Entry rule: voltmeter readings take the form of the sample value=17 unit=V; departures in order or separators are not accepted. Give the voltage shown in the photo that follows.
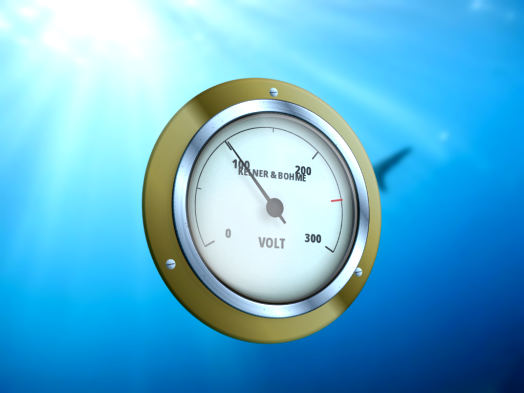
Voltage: value=100 unit=V
